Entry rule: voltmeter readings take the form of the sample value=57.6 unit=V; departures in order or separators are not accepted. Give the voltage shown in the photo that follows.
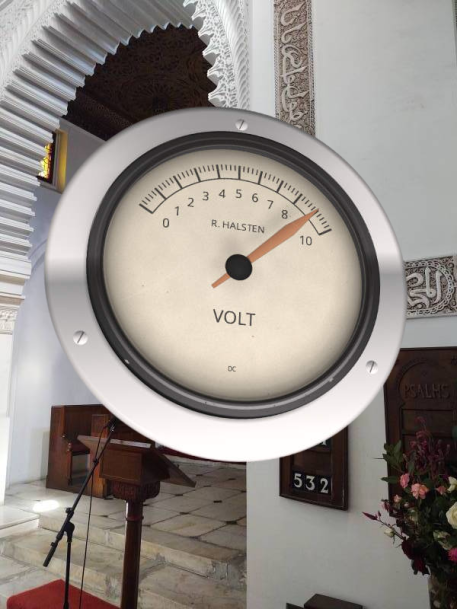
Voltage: value=9 unit=V
